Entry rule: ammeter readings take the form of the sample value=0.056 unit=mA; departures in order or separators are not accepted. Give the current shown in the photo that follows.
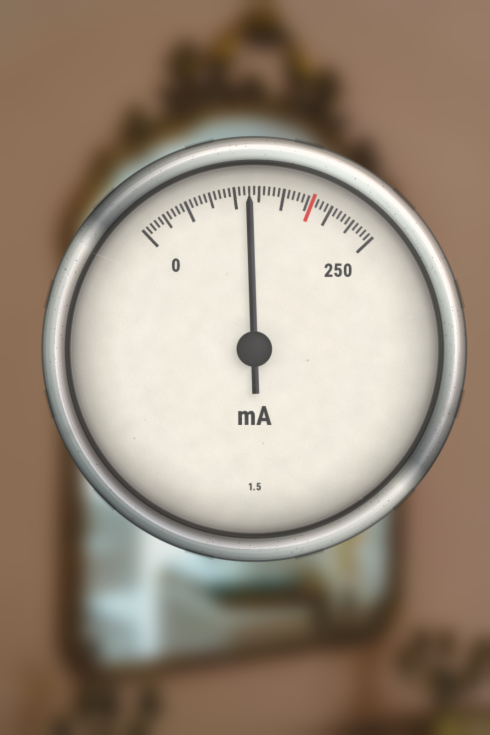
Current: value=115 unit=mA
